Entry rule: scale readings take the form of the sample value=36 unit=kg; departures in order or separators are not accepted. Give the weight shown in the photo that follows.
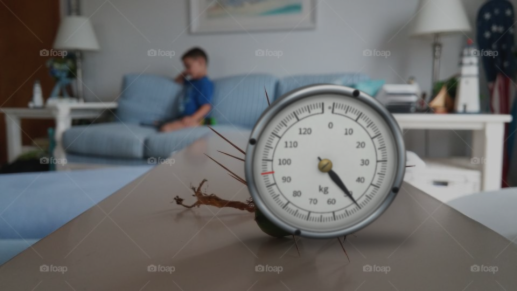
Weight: value=50 unit=kg
